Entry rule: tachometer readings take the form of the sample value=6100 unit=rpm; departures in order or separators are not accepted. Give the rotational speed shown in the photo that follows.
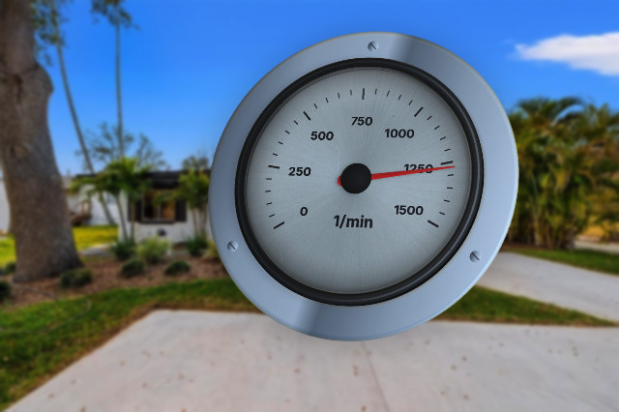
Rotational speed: value=1275 unit=rpm
